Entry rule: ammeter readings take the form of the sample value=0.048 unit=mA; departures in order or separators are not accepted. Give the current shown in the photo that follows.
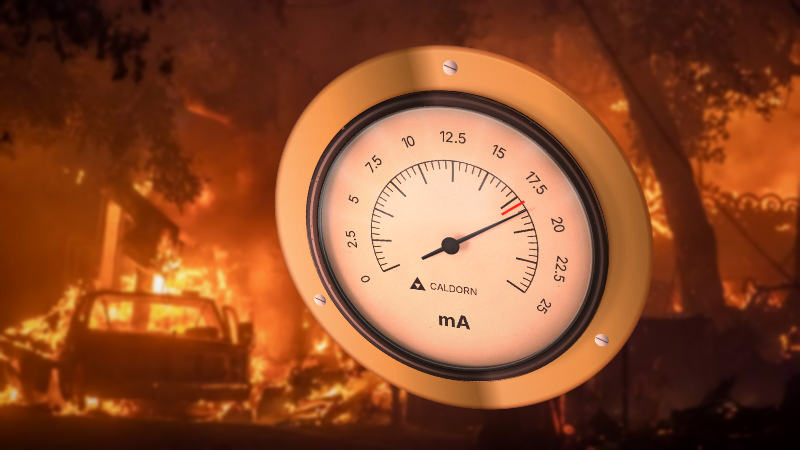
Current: value=18.5 unit=mA
